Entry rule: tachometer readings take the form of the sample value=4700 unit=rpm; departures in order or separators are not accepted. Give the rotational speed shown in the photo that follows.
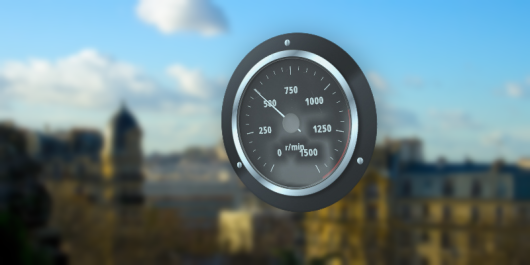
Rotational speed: value=500 unit=rpm
